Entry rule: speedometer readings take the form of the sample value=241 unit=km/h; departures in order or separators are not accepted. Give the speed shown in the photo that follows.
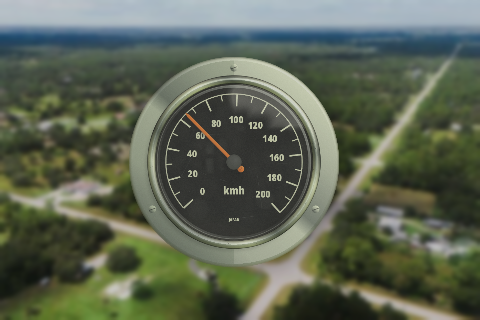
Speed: value=65 unit=km/h
